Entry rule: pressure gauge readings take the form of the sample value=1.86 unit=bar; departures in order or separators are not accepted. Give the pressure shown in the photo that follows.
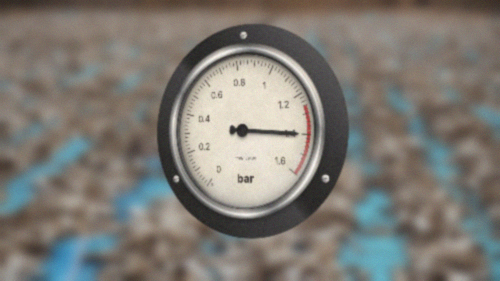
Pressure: value=1.4 unit=bar
